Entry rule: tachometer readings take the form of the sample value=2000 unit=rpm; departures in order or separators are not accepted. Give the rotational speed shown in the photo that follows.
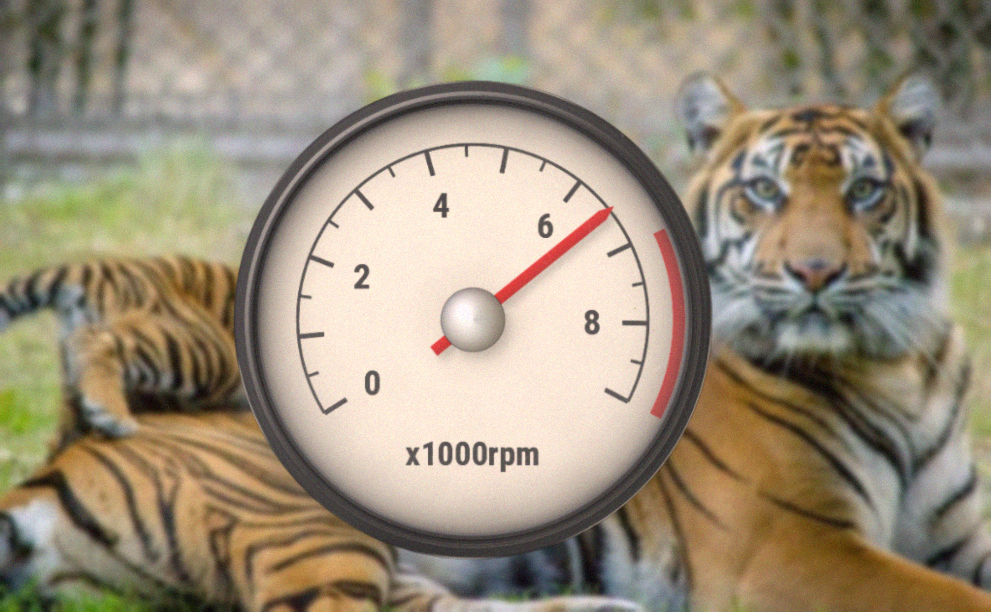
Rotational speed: value=6500 unit=rpm
